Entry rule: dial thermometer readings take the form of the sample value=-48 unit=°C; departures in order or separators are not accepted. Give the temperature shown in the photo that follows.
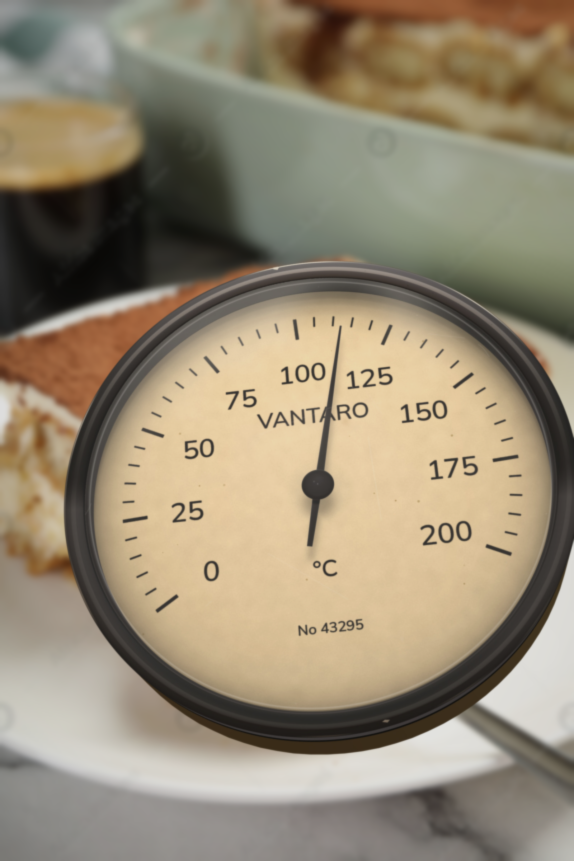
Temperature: value=112.5 unit=°C
